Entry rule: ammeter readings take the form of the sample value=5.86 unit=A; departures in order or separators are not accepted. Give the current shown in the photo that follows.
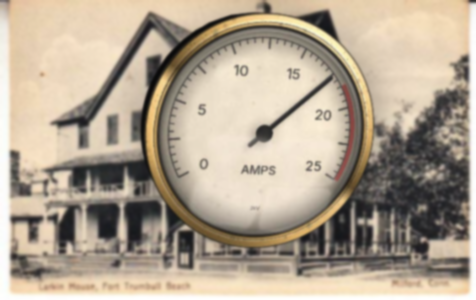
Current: value=17.5 unit=A
